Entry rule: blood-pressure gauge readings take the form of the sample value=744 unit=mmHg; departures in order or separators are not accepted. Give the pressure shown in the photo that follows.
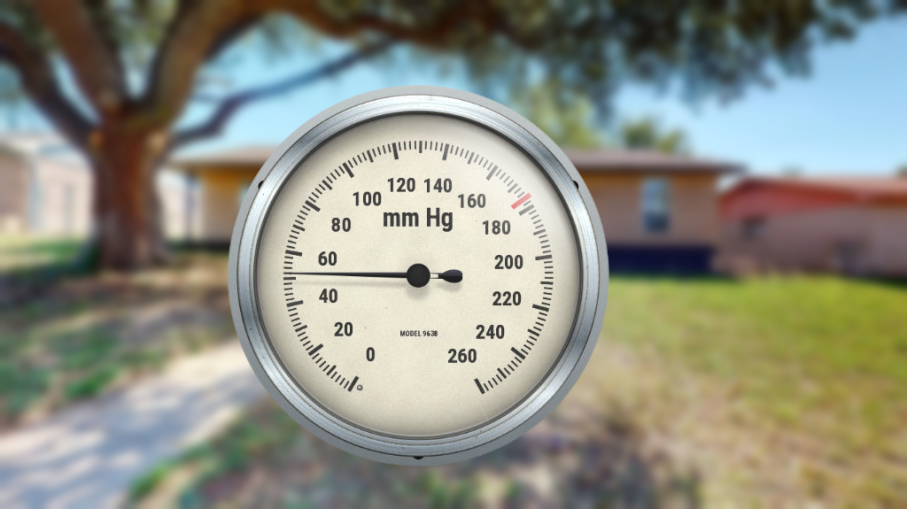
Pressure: value=52 unit=mmHg
